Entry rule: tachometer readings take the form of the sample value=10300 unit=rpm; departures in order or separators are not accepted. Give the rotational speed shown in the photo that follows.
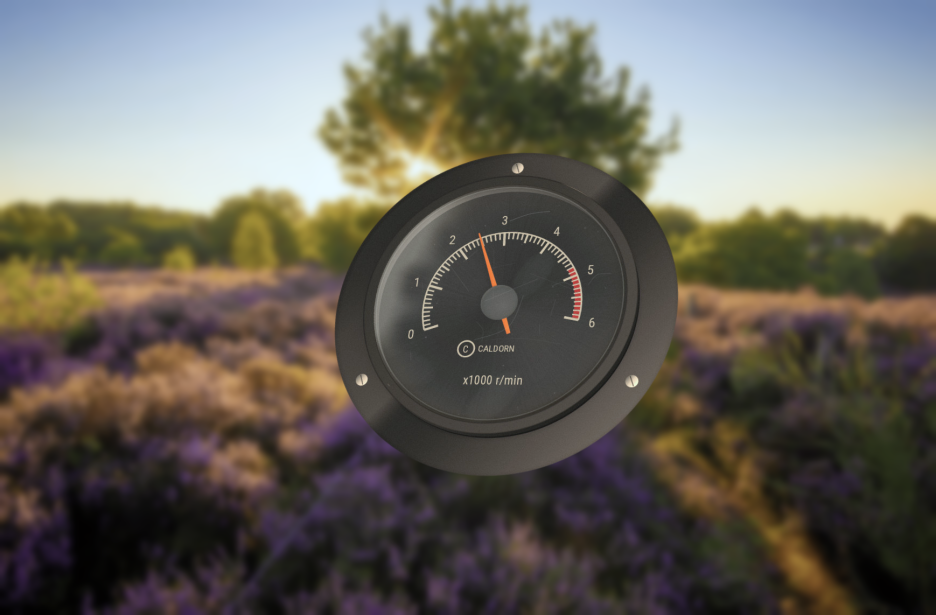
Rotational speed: value=2500 unit=rpm
